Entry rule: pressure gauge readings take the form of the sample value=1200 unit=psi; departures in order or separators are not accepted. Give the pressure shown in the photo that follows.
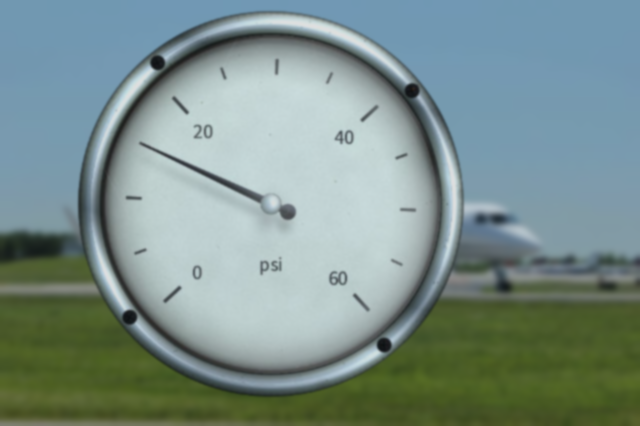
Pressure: value=15 unit=psi
